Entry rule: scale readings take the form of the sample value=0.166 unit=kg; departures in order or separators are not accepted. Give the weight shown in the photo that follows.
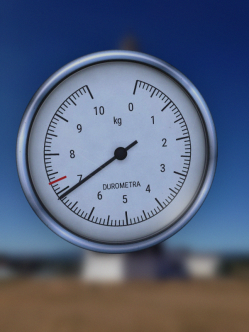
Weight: value=6.9 unit=kg
